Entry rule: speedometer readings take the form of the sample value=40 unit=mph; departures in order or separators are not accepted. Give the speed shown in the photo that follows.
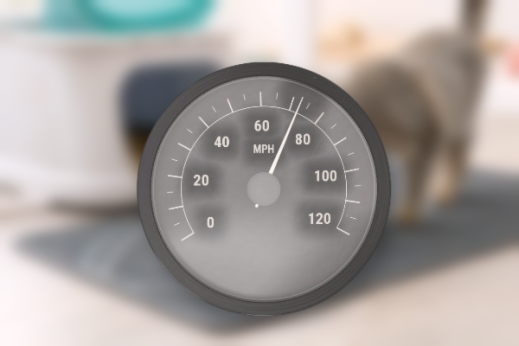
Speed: value=72.5 unit=mph
